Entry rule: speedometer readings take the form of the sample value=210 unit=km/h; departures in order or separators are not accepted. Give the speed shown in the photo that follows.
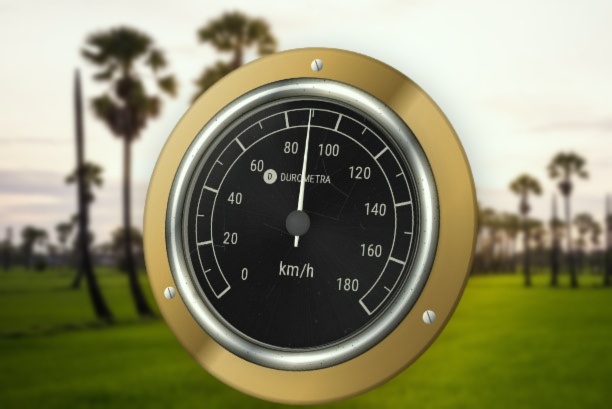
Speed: value=90 unit=km/h
